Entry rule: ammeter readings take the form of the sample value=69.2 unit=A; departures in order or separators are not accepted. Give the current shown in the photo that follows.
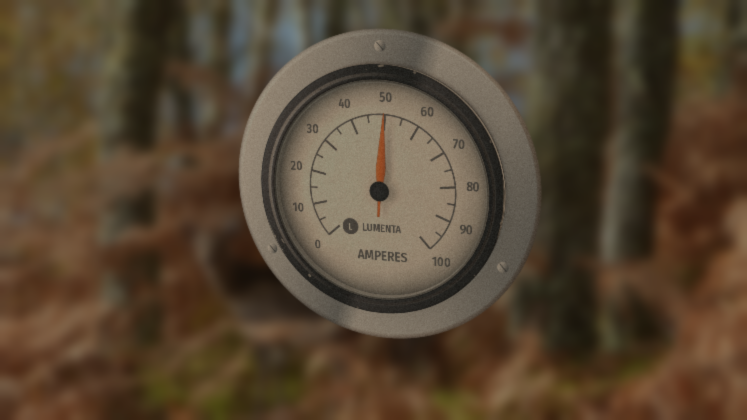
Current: value=50 unit=A
